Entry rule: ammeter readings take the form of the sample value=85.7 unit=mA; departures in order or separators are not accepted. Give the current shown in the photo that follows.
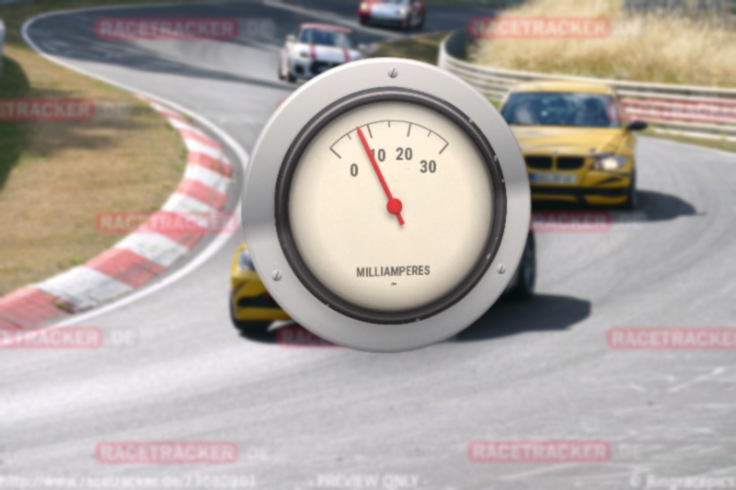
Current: value=7.5 unit=mA
